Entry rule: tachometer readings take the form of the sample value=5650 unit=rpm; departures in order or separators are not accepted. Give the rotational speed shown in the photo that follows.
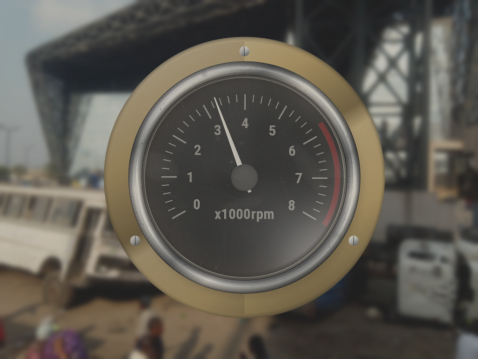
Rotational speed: value=3300 unit=rpm
